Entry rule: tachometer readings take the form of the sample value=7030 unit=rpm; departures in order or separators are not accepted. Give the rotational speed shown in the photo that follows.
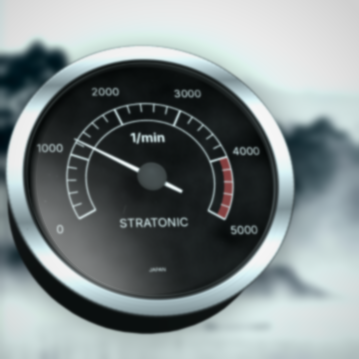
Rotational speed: value=1200 unit=rpm
